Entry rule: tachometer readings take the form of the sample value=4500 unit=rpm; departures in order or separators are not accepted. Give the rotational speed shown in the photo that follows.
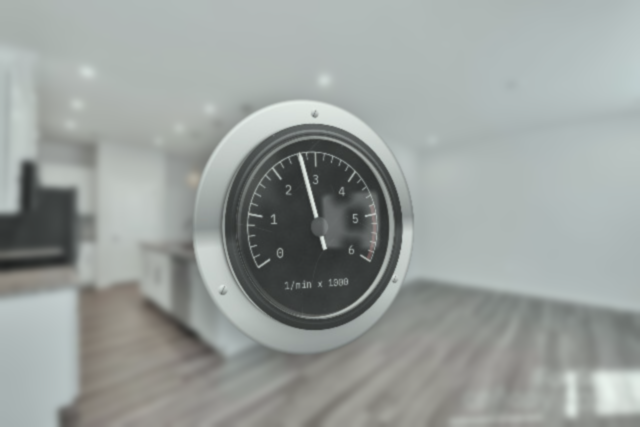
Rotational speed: value=2600 unit=rpm
